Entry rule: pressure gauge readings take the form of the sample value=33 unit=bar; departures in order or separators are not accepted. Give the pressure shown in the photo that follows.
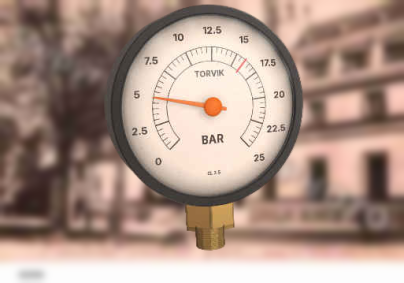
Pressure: value=5 unit=bar
